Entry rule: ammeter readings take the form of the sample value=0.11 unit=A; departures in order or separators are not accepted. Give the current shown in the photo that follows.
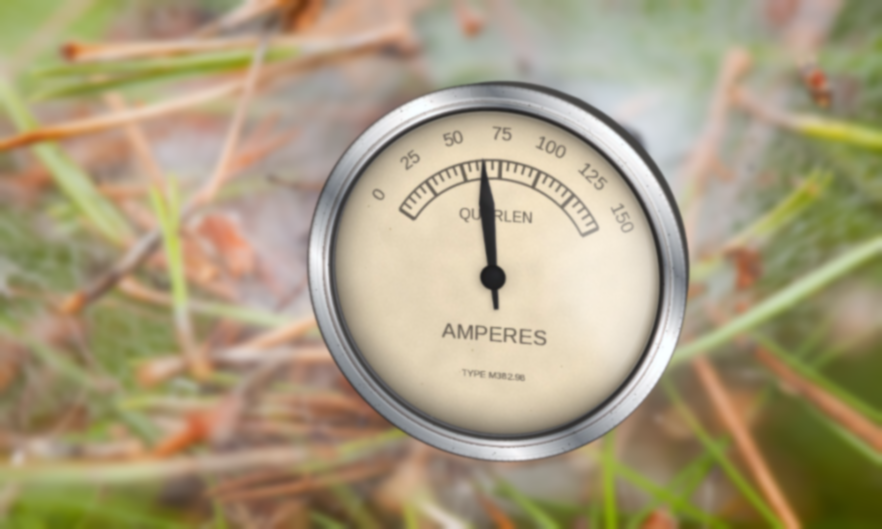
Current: value=65 unit=A
